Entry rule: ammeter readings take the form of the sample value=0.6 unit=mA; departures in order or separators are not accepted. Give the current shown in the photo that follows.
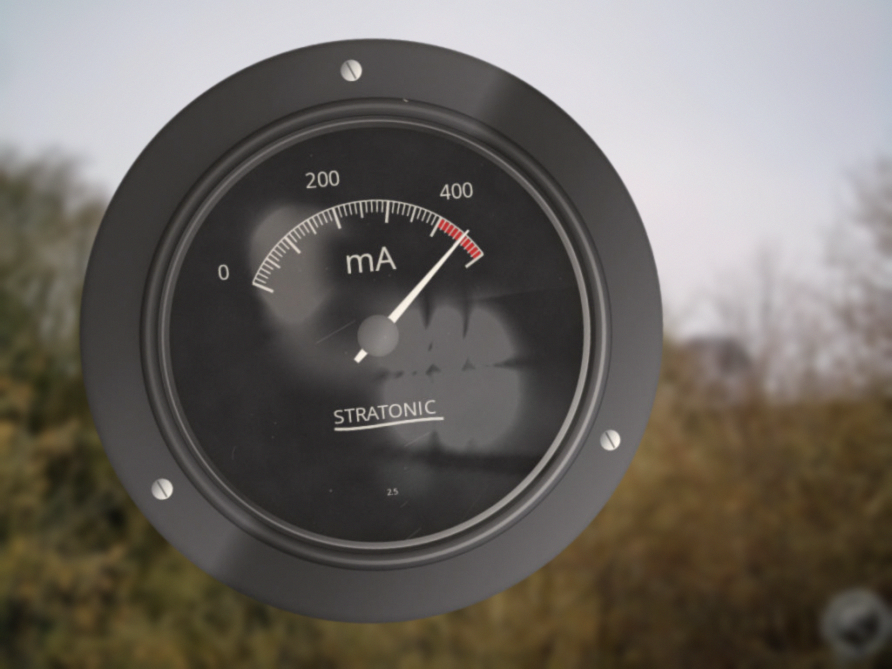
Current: value=450 unit=mA
